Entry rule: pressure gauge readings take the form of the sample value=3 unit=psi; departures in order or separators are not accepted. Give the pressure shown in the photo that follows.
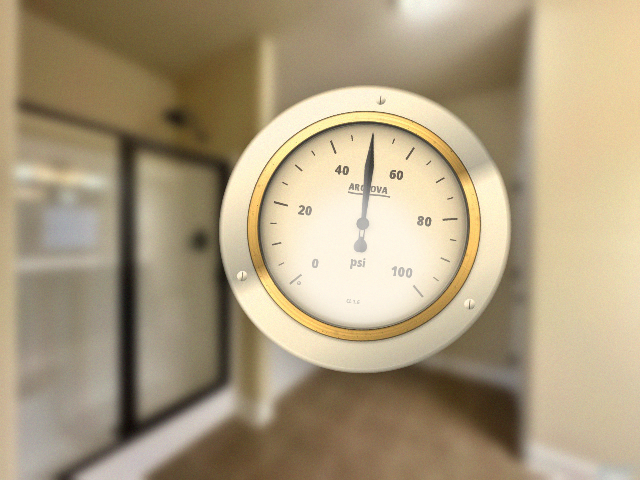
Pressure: value=50 unit=psi
